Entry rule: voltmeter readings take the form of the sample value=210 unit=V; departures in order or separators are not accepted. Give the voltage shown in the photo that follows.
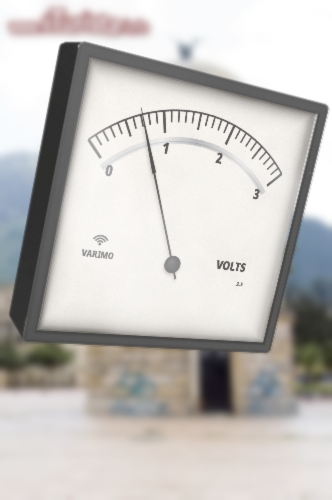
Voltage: value=0.7 unit=V
